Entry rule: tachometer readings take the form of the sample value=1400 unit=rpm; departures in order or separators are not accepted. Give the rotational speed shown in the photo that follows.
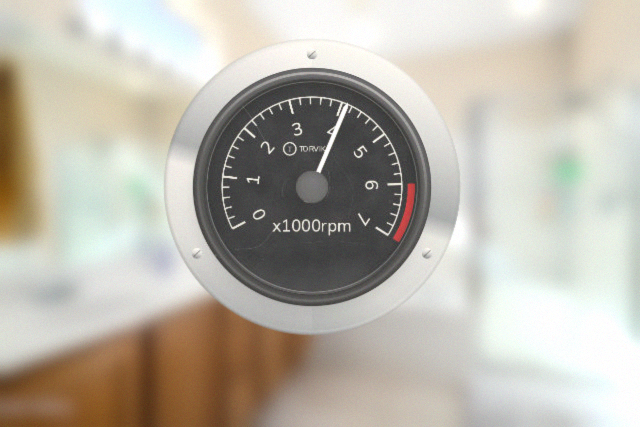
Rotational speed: value=4100 unit=rpm
